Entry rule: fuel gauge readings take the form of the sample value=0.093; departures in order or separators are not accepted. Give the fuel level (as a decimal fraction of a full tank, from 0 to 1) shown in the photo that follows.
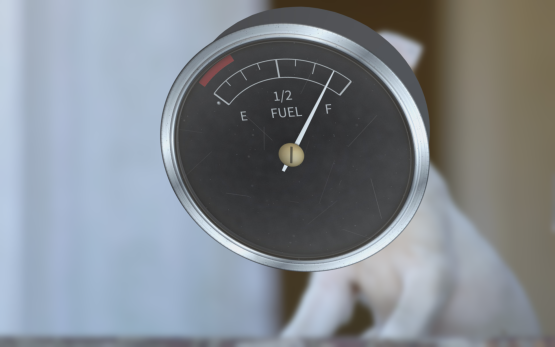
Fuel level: value=0.875
